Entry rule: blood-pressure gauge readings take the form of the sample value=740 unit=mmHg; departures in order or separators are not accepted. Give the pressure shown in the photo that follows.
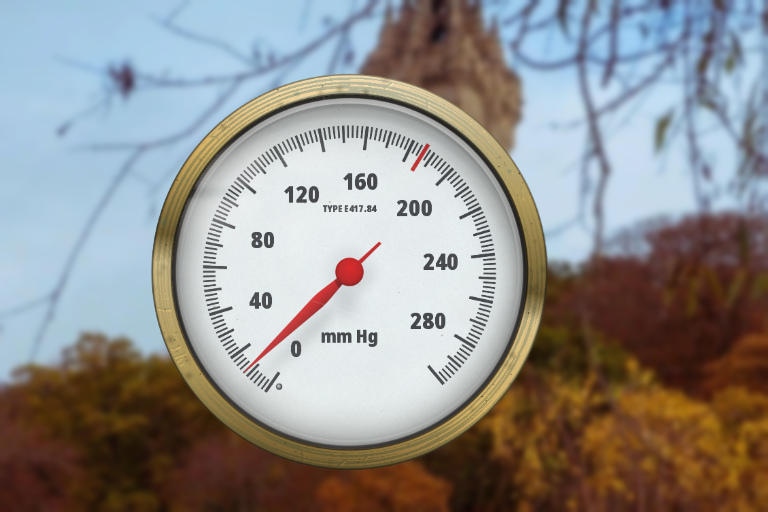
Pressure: value=12 unit=mmHg
